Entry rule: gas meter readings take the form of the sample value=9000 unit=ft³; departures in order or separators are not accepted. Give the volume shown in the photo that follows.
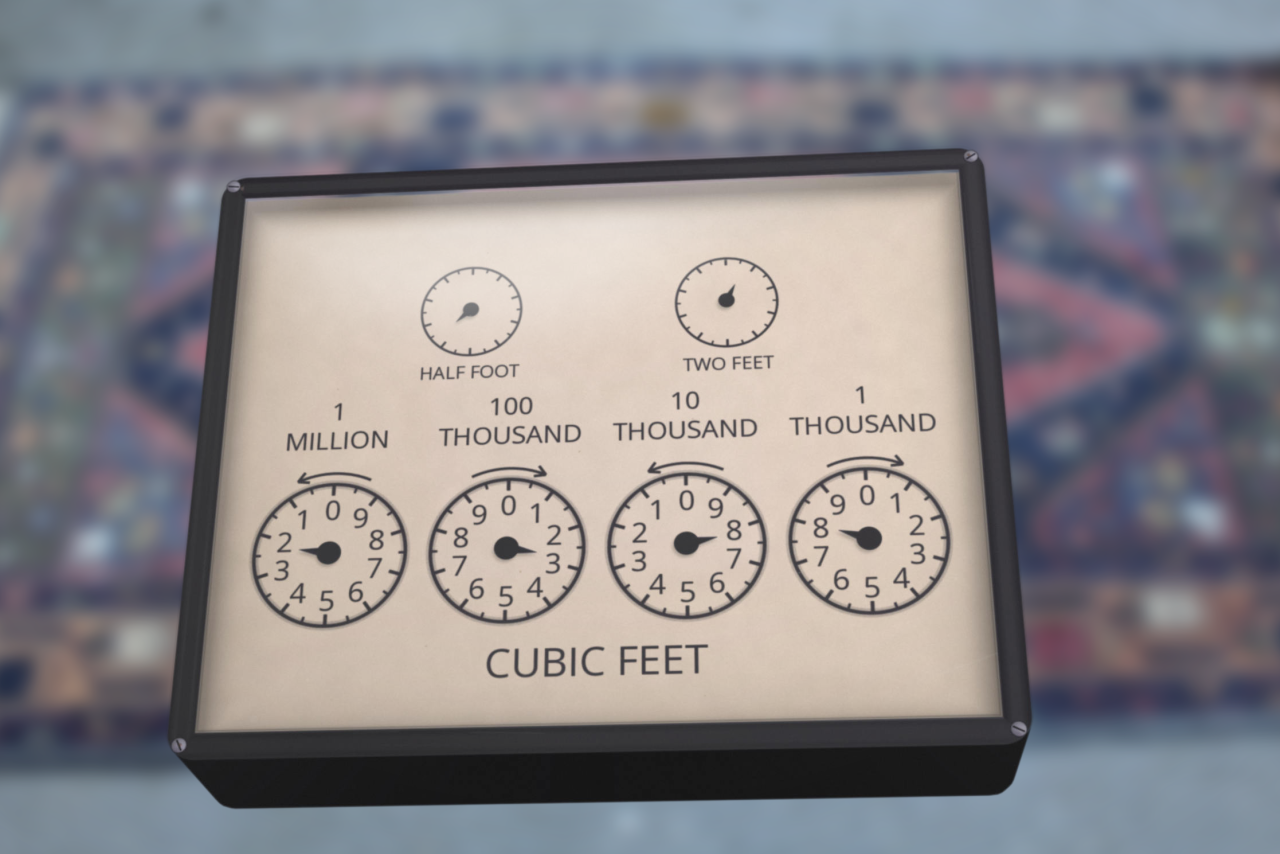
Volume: value=227800 unit=ft³
